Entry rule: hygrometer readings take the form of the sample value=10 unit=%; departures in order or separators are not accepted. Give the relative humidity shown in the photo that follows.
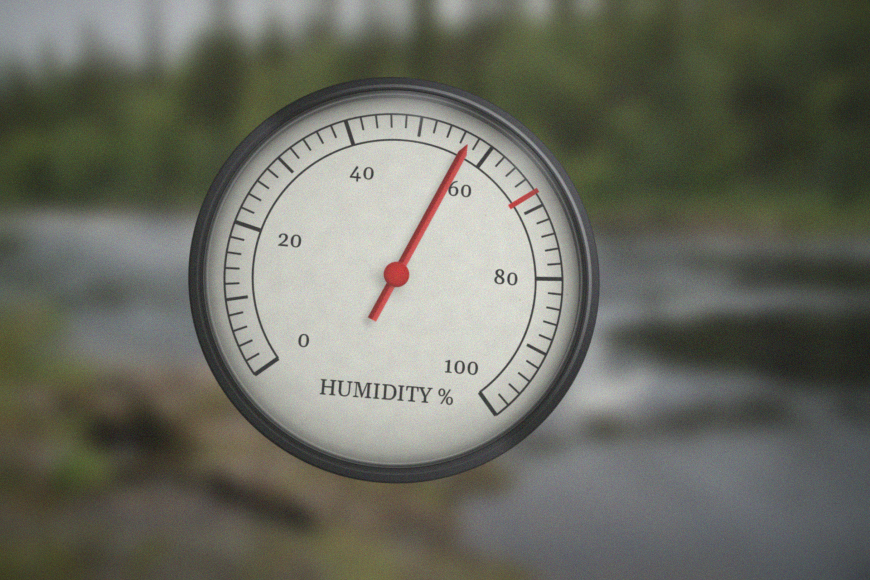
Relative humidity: value=57 unit=%
